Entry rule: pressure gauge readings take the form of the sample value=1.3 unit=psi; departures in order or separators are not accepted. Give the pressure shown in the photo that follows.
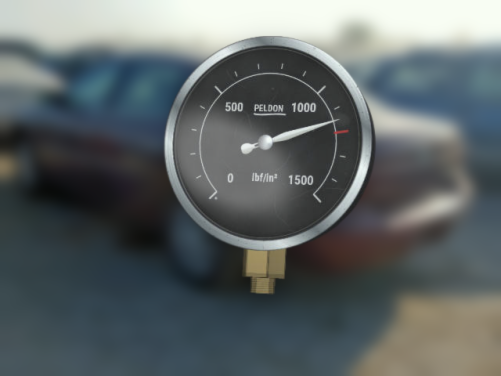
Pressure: value=1150 unit=psi
